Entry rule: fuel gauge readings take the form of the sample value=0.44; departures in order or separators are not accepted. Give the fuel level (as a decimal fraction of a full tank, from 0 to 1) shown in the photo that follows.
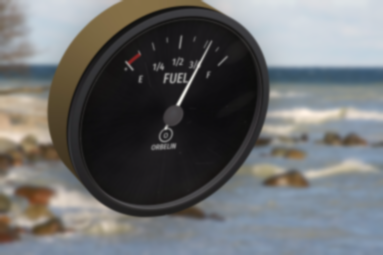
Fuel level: value=0.75
